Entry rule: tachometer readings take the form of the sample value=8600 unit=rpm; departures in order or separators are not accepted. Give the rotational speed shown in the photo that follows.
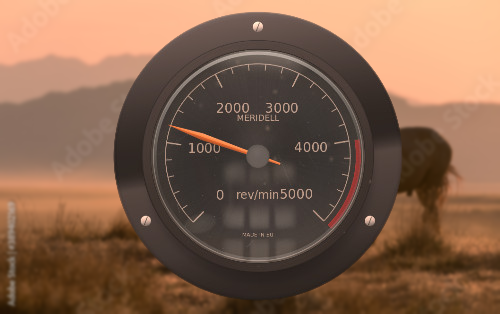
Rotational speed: value=1200 unit=rpm
